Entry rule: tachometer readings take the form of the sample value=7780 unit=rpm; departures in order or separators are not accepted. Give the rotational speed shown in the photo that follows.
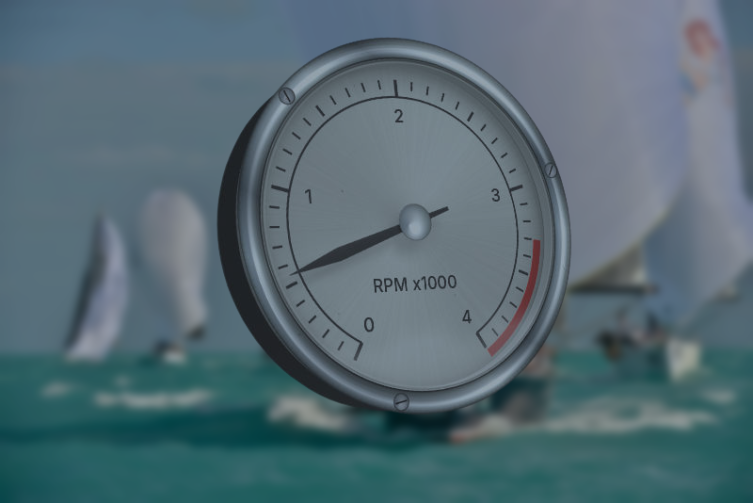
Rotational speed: value=550 unit=rpm
